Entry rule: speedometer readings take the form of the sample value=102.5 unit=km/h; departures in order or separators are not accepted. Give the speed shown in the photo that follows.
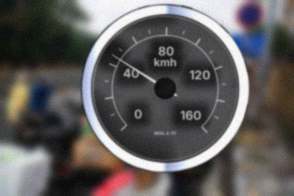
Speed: value=45 unit=km/h
